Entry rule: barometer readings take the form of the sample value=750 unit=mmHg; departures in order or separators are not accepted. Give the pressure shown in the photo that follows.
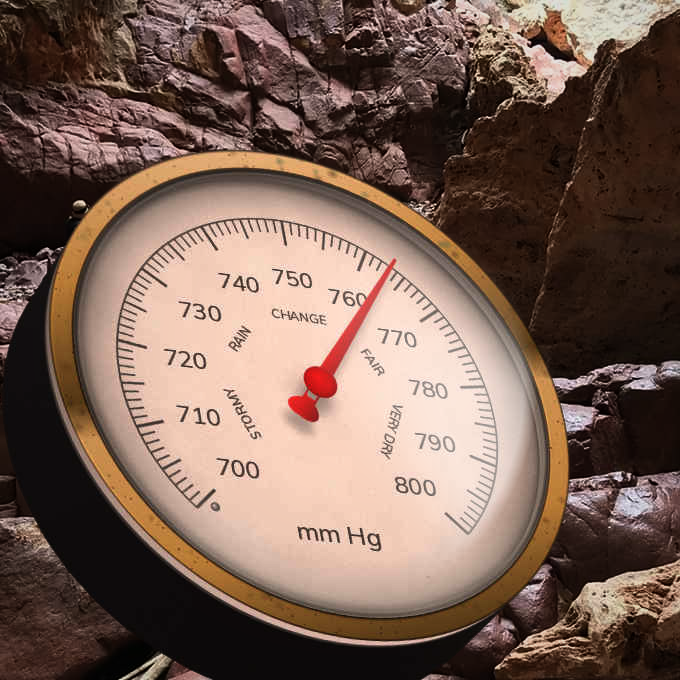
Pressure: value=763 unit=mmHg
